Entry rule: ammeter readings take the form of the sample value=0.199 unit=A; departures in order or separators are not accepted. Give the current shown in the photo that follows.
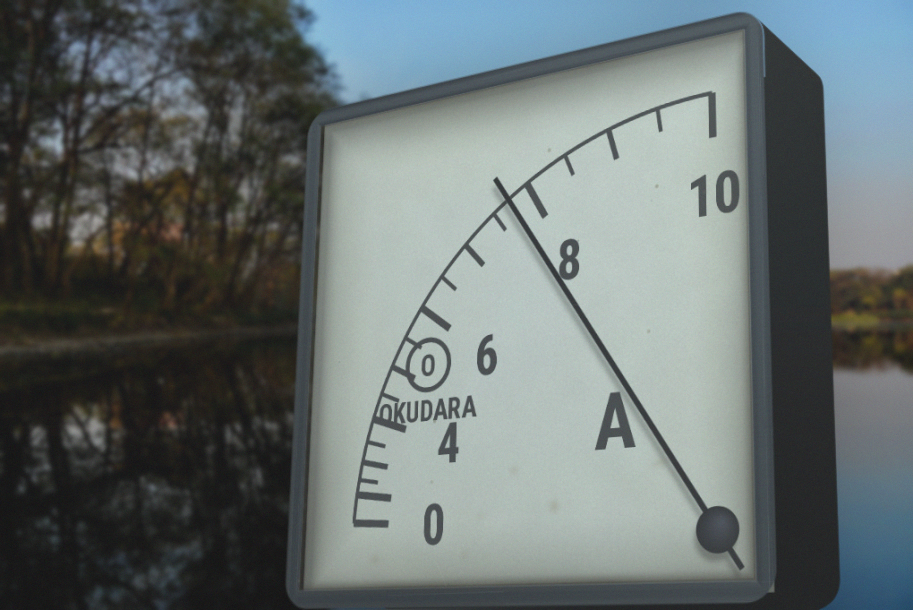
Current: value=7.75 unit=A
